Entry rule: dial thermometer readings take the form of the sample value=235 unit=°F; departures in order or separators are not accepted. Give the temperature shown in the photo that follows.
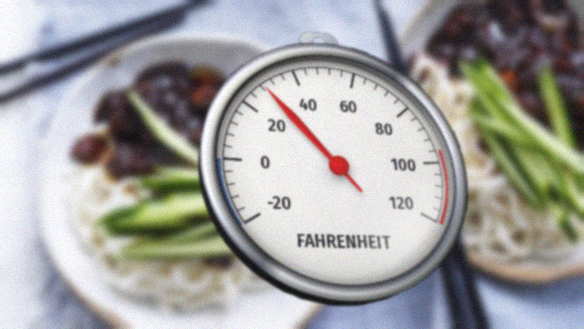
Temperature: value=28 unit=°F
